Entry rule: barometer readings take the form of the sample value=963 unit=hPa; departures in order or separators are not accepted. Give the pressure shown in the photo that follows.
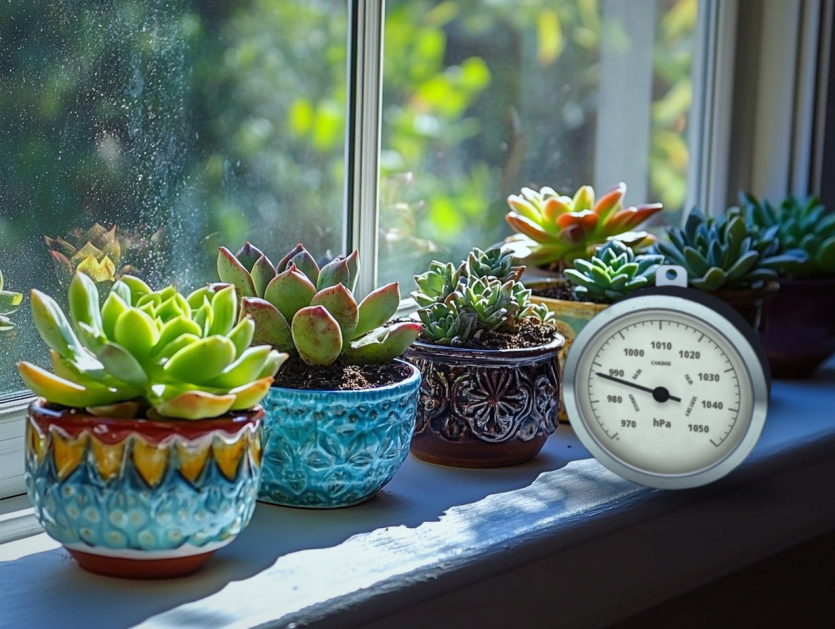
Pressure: value=988 unit=hPa
